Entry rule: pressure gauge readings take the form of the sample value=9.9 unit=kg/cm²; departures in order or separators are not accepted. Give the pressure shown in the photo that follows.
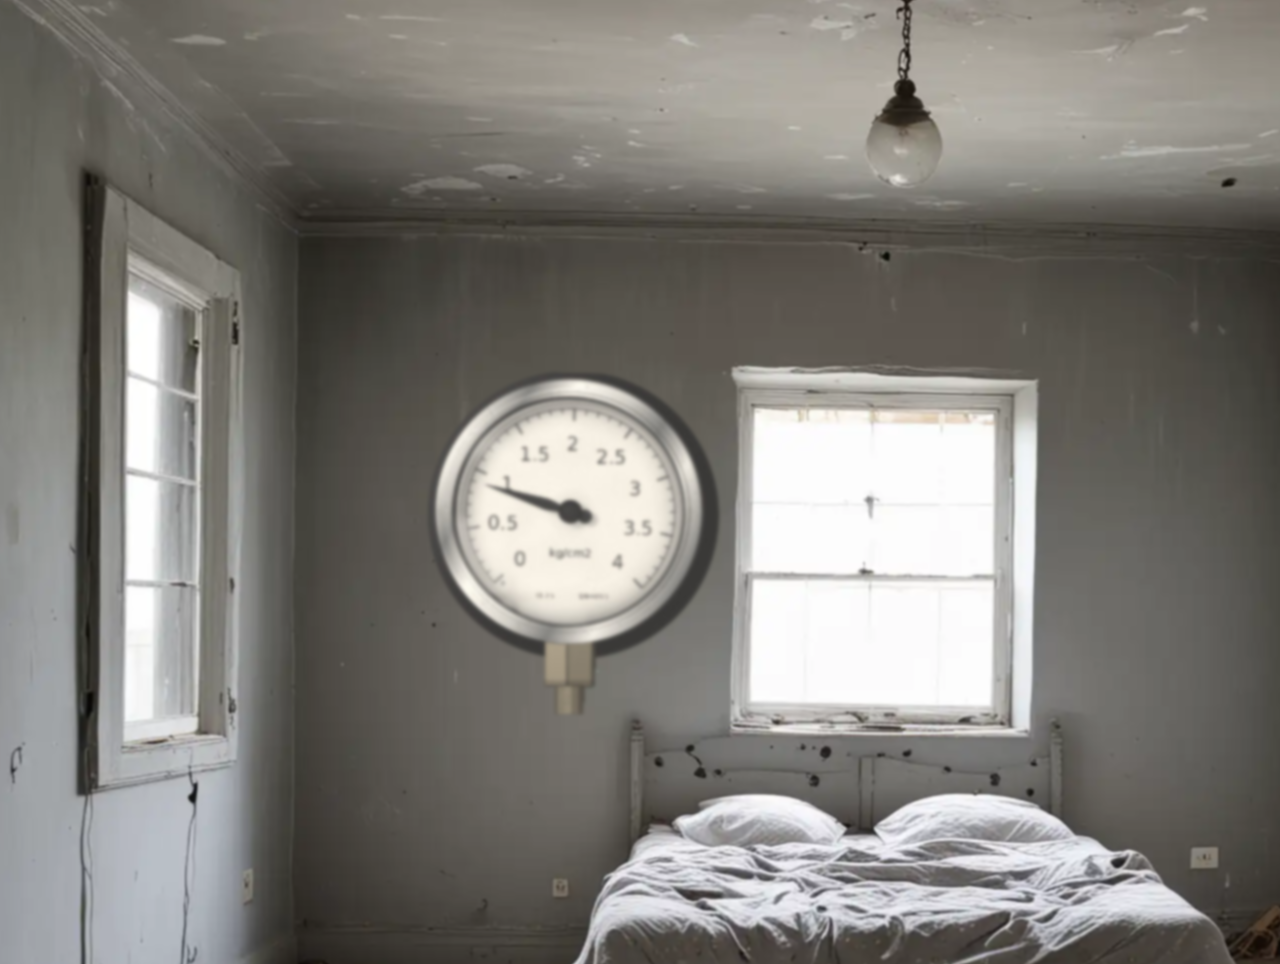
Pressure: value=0.9 unit=kg/cm²
